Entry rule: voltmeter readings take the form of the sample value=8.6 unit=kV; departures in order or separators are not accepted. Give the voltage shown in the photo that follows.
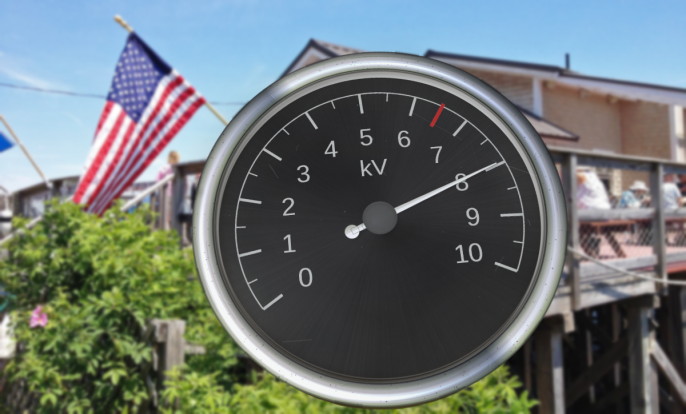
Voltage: value=8 unit=kV
